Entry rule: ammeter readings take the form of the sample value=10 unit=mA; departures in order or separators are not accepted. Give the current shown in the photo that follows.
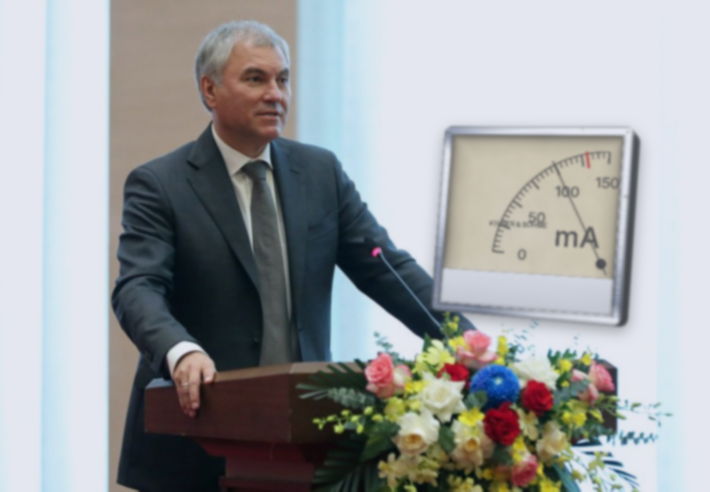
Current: value=100 unit=mA
